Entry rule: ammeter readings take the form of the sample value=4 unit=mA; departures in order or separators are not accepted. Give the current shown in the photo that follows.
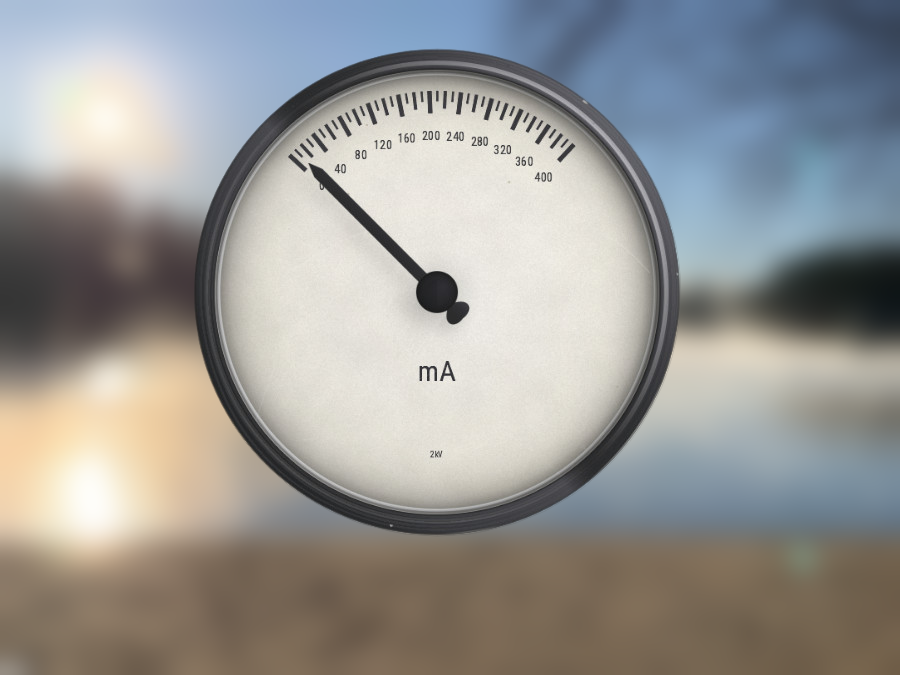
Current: value=10 unit=mA
